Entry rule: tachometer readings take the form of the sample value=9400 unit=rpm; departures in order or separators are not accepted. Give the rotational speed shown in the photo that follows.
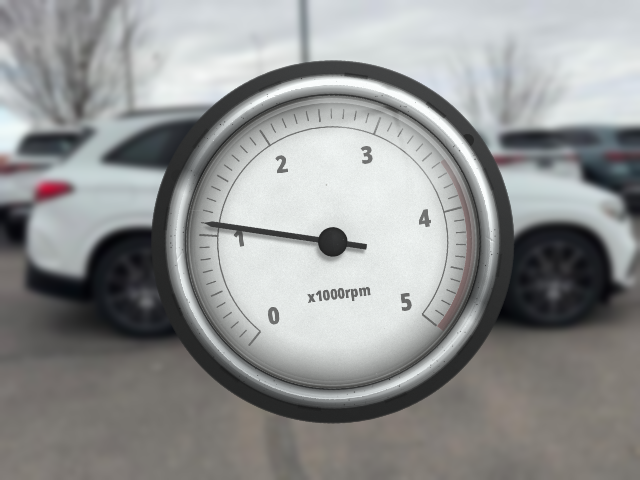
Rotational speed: value=1100 unit=rpm
